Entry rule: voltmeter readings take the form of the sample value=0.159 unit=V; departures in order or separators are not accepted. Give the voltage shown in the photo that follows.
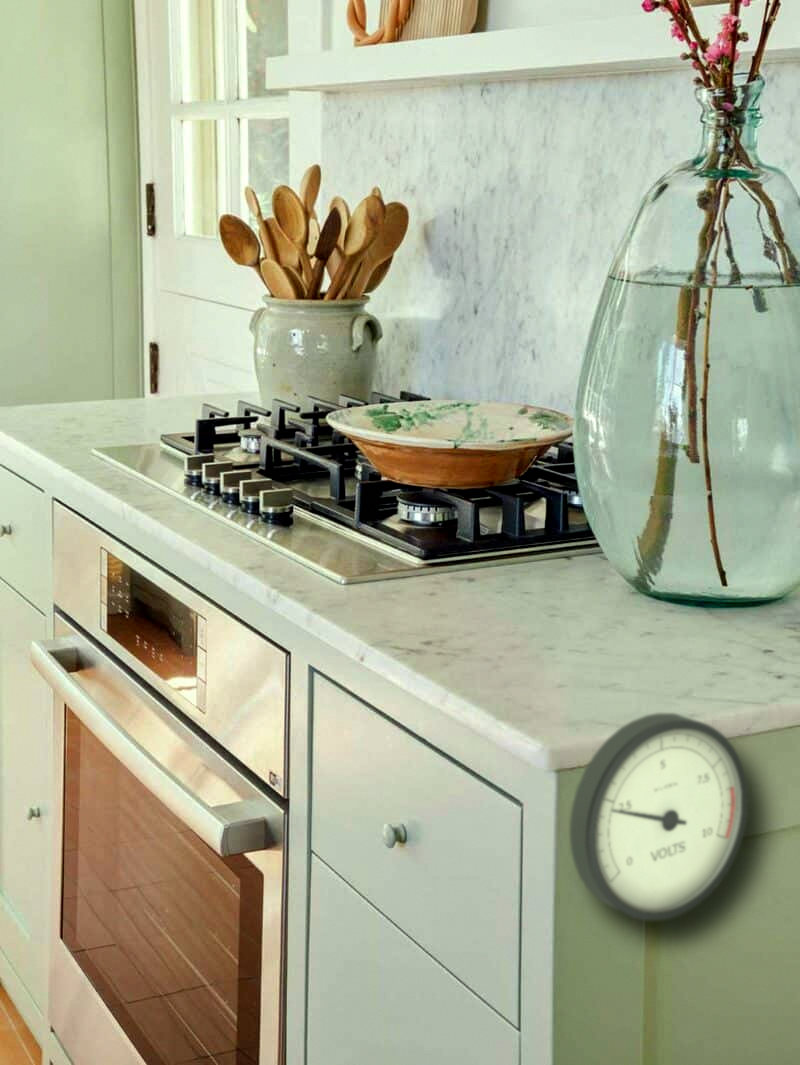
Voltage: value=2.25 unit=V
